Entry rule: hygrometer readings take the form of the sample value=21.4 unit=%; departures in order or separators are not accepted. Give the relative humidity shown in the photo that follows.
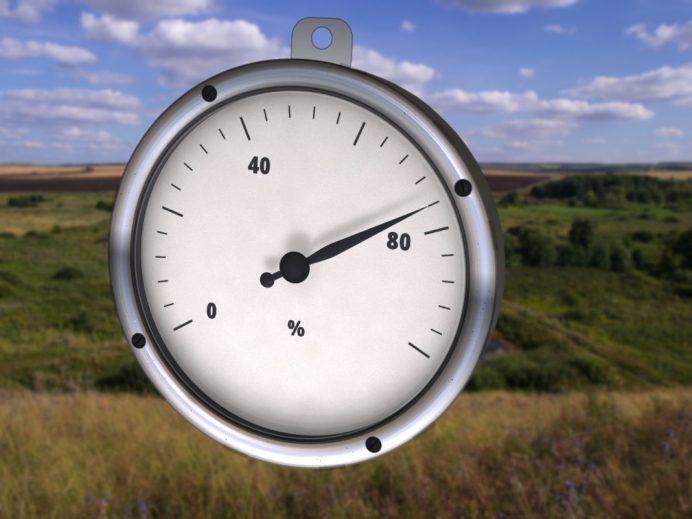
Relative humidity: value=76 unit=%
